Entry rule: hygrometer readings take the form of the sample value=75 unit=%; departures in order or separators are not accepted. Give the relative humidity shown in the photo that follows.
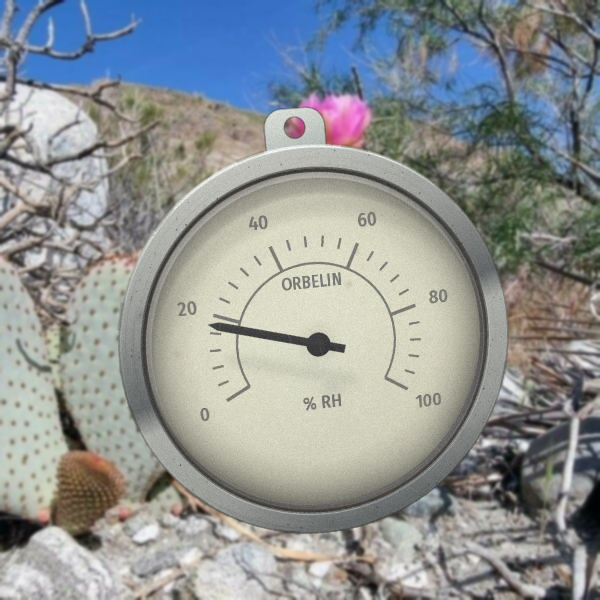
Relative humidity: value=18 unit=%
